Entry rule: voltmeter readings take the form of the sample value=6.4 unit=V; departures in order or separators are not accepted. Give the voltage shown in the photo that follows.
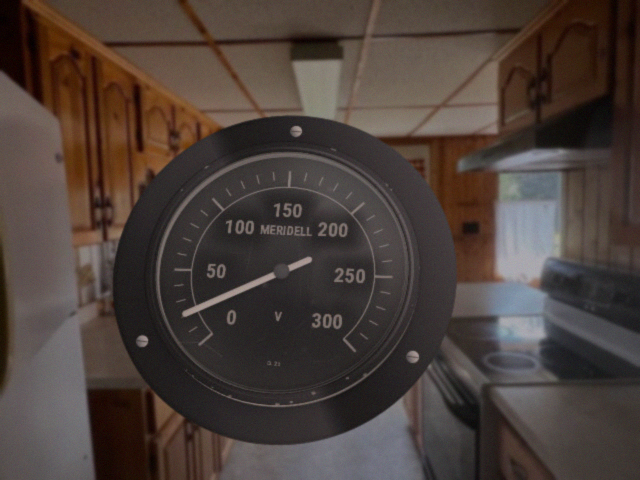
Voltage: value=20 unit=V
